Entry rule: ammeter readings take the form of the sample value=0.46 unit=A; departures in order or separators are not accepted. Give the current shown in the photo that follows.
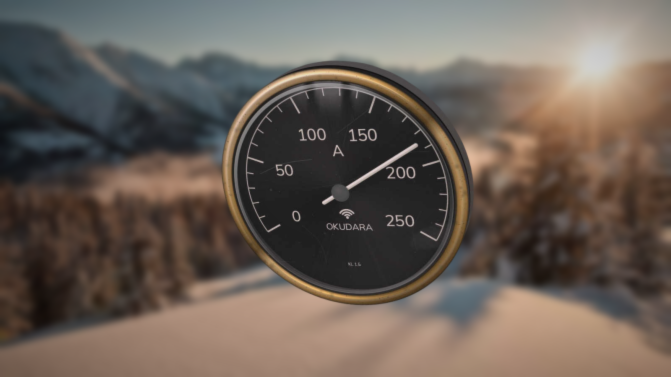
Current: value=185 unit=A
